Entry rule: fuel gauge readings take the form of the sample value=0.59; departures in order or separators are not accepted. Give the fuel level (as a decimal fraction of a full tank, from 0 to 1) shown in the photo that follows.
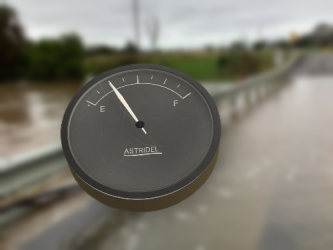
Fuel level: value=0.25
